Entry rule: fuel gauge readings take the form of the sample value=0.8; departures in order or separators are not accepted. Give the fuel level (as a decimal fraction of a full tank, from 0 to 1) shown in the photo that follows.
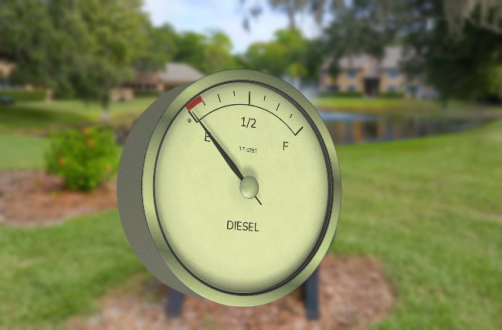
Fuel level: value=0
